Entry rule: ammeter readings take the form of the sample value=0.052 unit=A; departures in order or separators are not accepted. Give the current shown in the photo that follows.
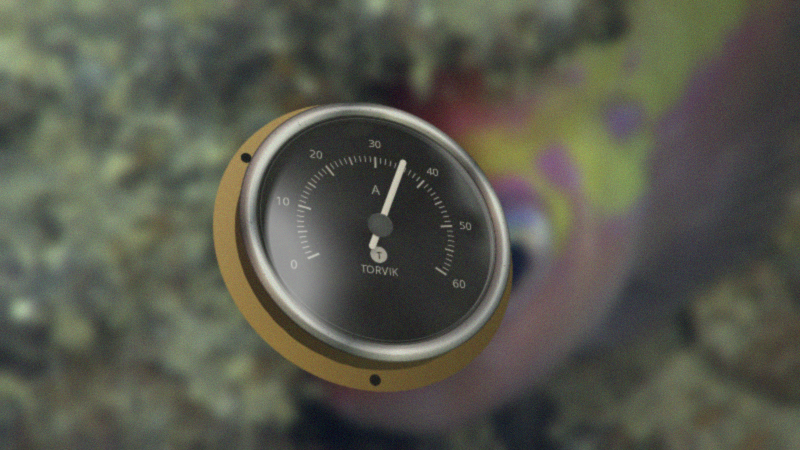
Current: value=35 unit=A
